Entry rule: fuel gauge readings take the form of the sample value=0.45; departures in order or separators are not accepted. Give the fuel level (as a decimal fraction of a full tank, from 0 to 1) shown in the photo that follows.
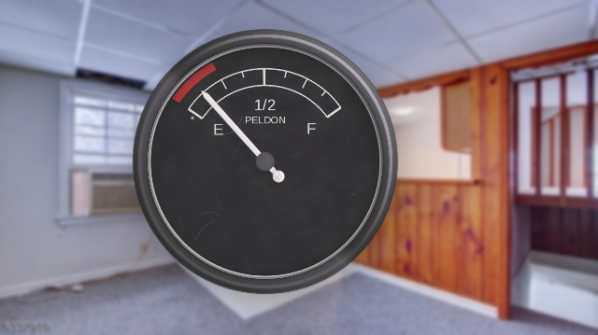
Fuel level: value=0.125
